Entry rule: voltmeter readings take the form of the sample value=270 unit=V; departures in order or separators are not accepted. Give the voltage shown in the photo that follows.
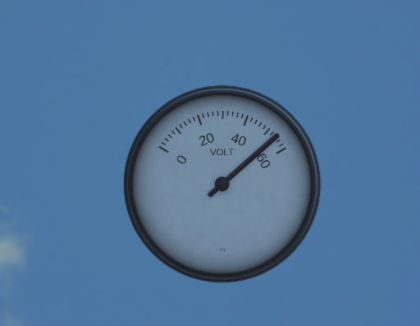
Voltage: value=54 unit=V
